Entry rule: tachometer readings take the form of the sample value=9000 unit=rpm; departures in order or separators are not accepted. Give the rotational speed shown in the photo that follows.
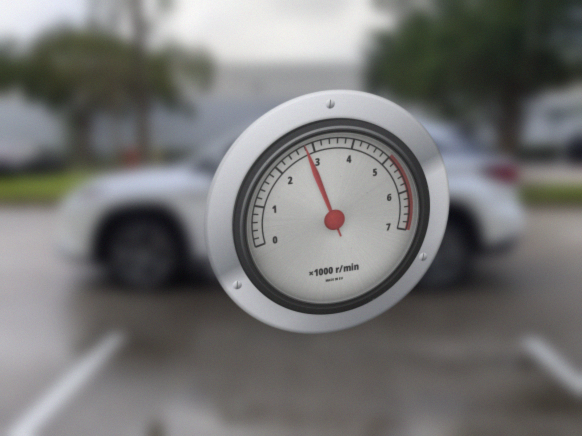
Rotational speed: value=2800 unit=rpm
